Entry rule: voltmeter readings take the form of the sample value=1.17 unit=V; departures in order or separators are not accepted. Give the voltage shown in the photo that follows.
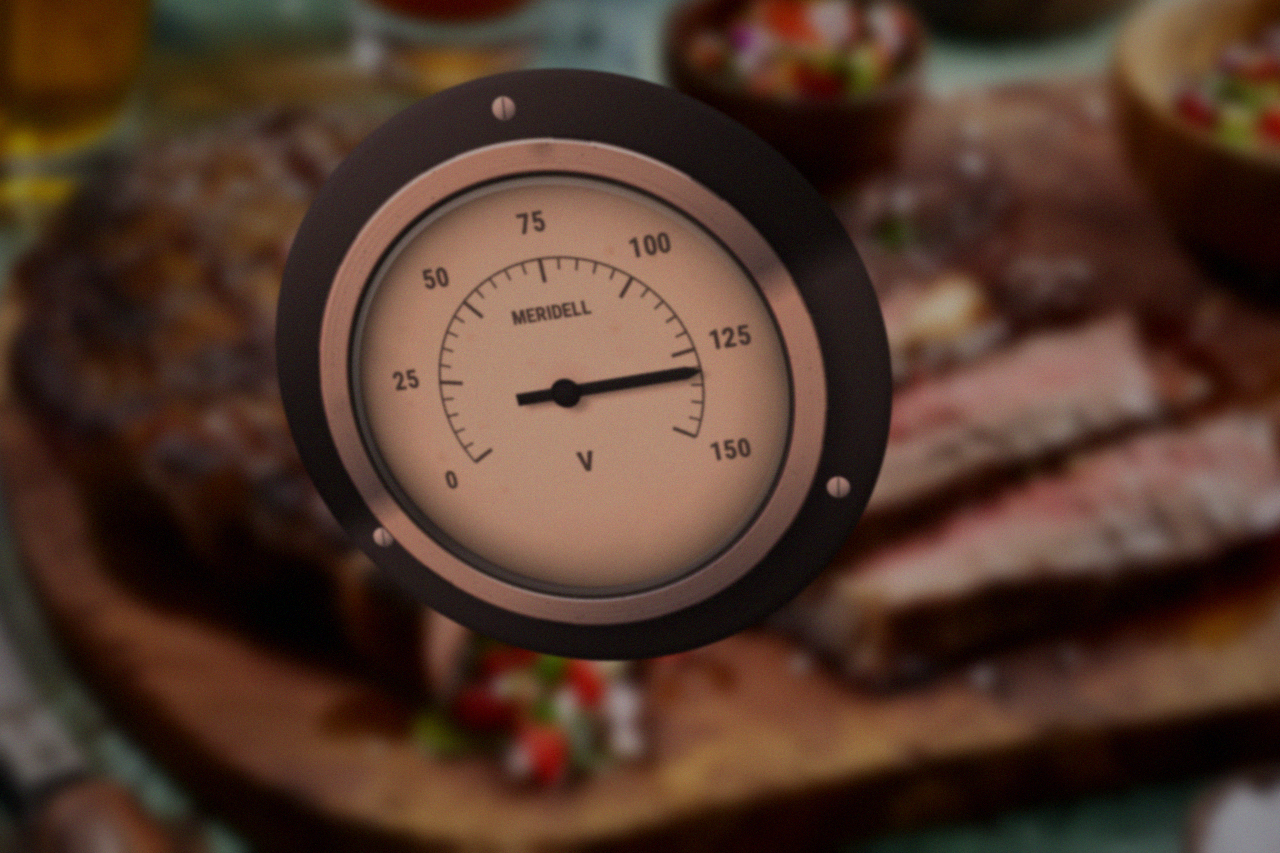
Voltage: value=130 unit=V
